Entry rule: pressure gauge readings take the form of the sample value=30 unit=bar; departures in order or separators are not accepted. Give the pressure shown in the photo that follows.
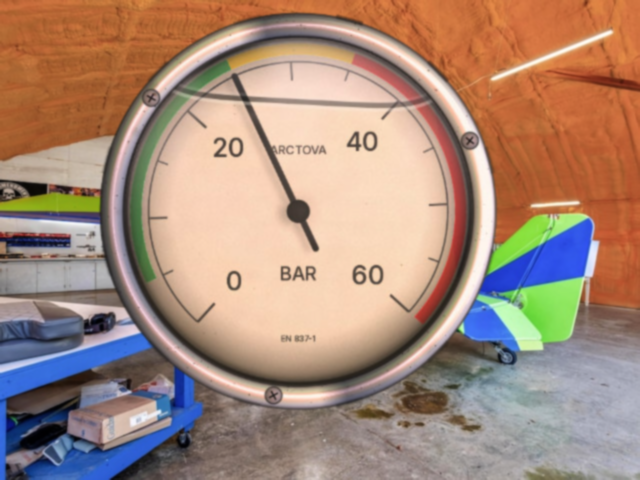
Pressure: value=25 unit=bar
